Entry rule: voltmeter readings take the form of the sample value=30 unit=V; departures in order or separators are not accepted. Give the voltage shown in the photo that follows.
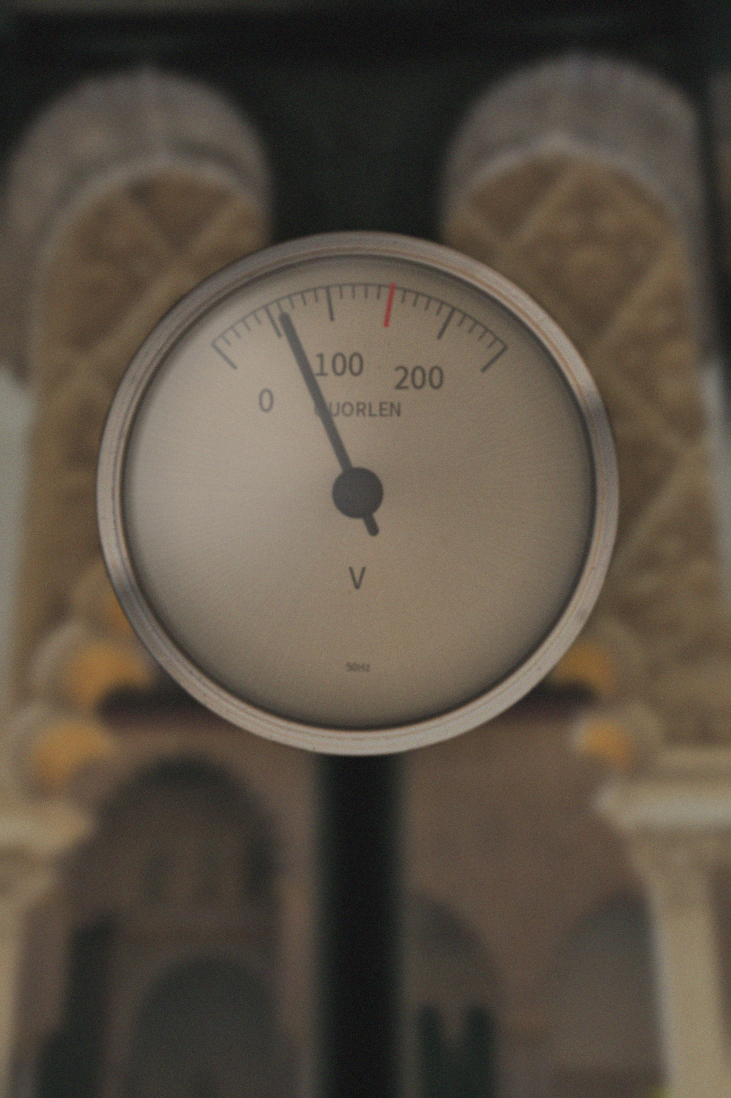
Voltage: value=60 unit=V
